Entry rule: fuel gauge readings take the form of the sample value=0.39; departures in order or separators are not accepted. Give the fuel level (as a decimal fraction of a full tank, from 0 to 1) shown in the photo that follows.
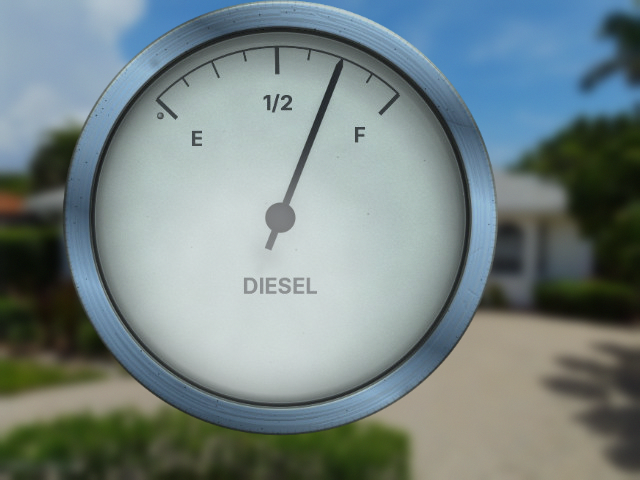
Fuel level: value=0.75
